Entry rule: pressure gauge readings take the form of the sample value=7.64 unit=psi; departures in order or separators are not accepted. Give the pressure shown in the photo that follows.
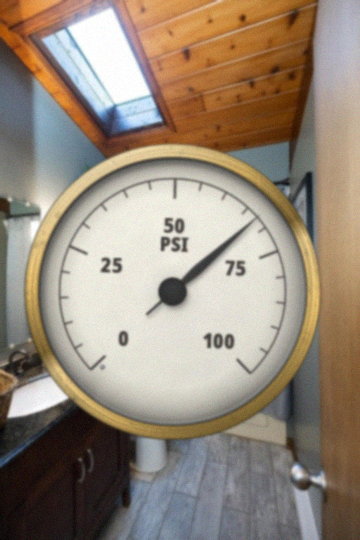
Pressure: value=67.5 unit=psi
